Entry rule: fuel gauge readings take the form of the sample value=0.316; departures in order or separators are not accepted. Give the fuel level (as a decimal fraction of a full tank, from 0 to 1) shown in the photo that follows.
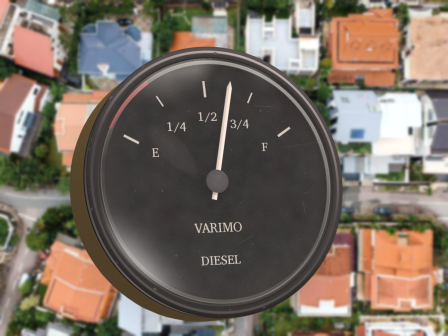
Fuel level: value=0.625
